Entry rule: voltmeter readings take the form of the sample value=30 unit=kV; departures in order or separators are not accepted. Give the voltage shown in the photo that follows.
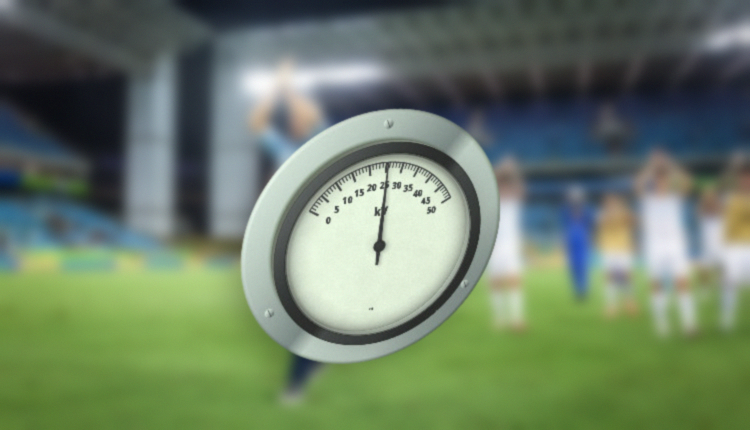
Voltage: value=25 unit=kV
